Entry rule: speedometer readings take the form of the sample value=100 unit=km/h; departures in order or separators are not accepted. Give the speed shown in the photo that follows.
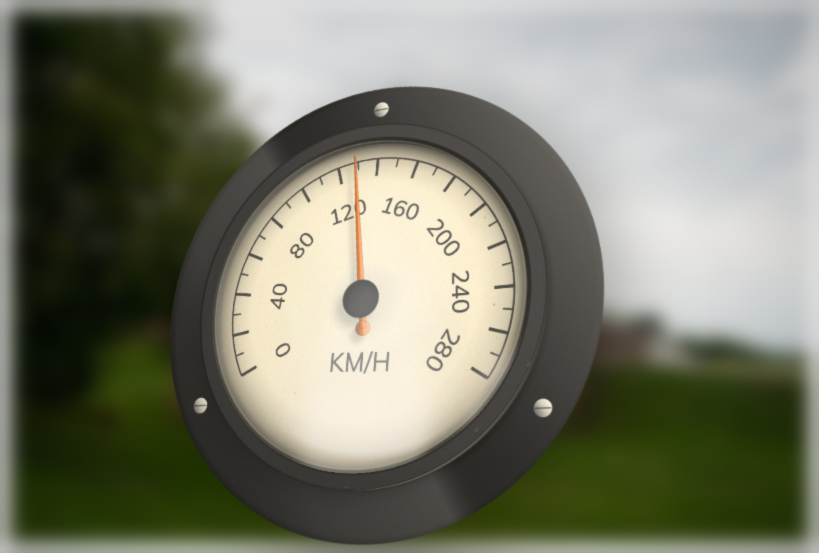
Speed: value=130 unit=km/h
